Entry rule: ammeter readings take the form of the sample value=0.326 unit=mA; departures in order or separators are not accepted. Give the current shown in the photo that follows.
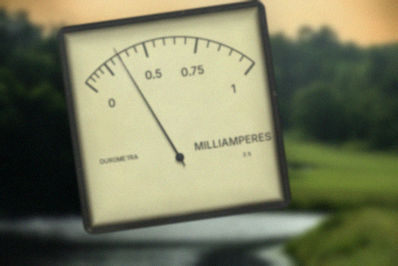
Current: value=0.35 unit=mA
